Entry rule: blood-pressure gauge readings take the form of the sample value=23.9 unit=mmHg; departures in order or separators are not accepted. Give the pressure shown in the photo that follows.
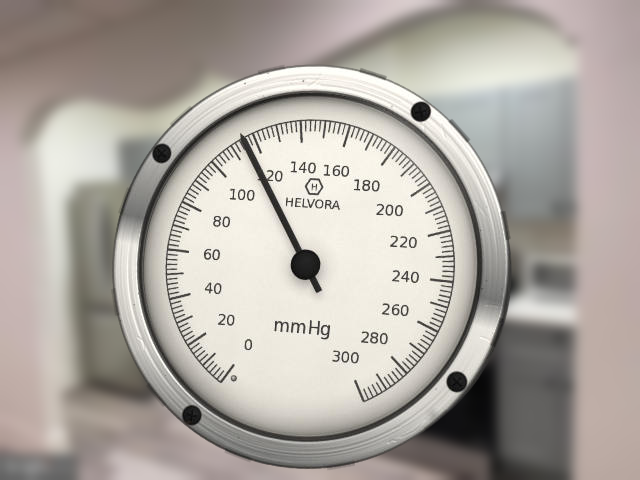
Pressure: value=116 unit=mmHg
